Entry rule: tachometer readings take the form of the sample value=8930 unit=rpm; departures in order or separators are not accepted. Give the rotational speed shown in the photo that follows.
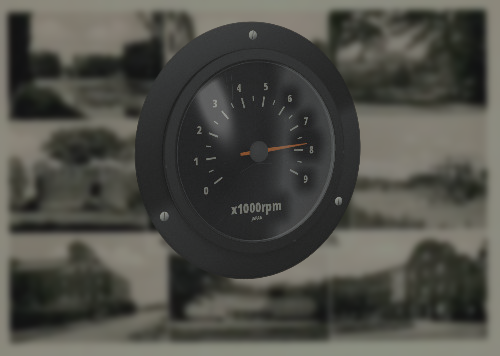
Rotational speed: value=7750 unit=rpm
